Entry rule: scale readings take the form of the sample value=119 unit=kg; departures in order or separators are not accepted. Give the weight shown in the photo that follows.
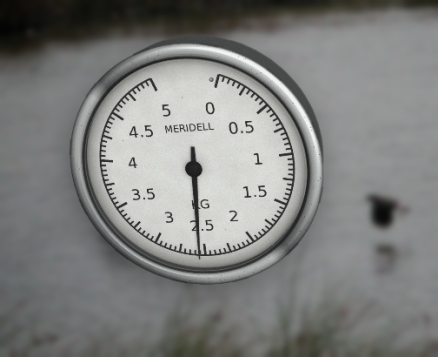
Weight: value=2.55 unit=kg
